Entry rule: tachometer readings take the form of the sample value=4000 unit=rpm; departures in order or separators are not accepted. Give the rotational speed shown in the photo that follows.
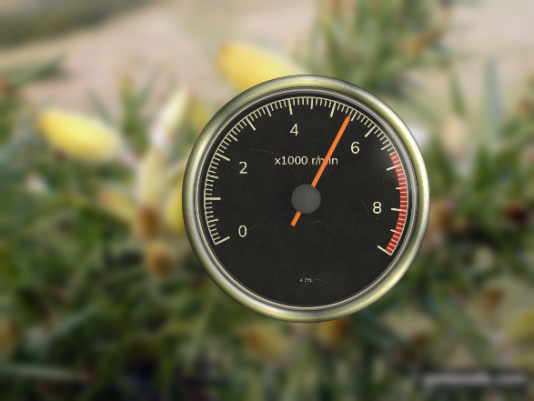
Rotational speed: value=5400 unit=rpm
